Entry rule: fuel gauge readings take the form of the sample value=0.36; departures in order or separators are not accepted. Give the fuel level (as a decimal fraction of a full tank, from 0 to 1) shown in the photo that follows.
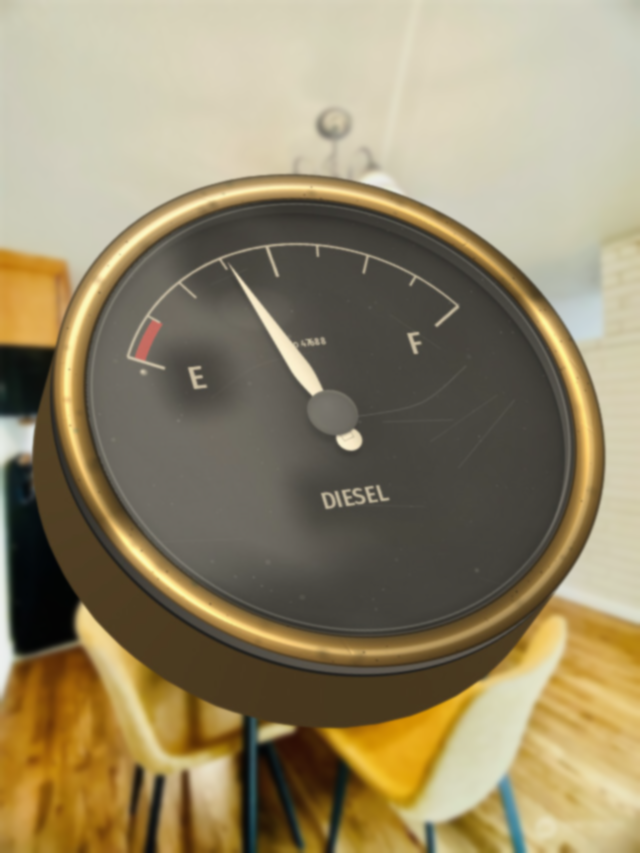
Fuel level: value=0.375
